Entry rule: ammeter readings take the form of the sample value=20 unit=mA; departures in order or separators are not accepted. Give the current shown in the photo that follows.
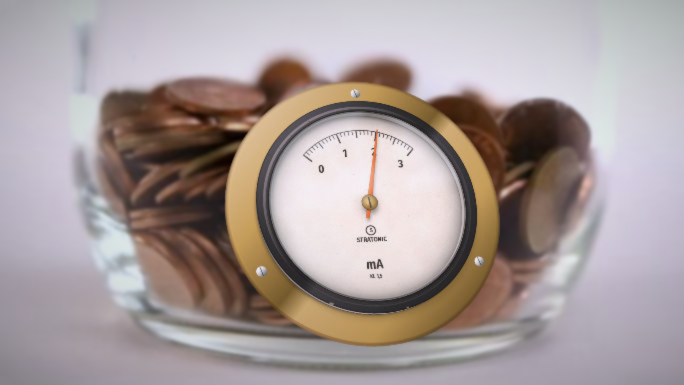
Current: value=2 unit=mA
